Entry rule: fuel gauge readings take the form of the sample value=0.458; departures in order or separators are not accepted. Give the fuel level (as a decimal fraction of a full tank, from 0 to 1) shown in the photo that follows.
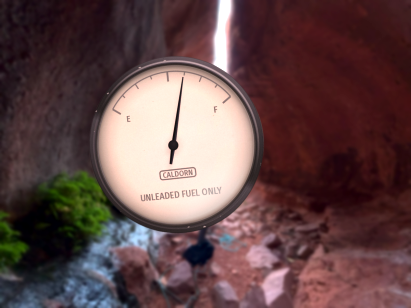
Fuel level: value=0.625
